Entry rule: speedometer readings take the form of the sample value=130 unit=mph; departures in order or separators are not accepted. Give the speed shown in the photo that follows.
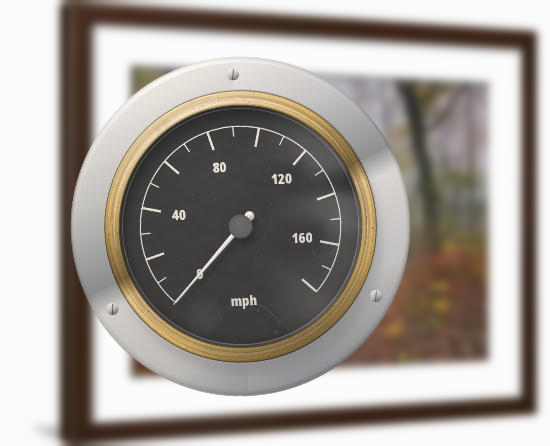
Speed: value=0 unit=mph
